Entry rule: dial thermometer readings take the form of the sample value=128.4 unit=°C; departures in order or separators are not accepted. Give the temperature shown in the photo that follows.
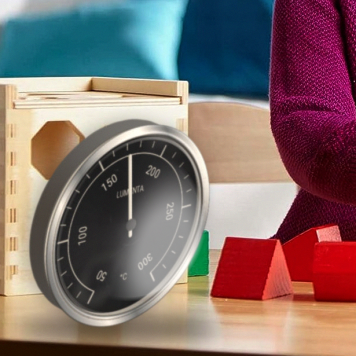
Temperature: value=170 unit=°C
